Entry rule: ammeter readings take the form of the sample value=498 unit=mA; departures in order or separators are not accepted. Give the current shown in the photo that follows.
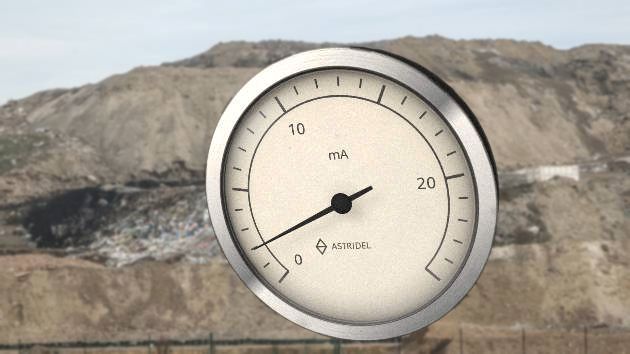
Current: value=2 unit=mA
